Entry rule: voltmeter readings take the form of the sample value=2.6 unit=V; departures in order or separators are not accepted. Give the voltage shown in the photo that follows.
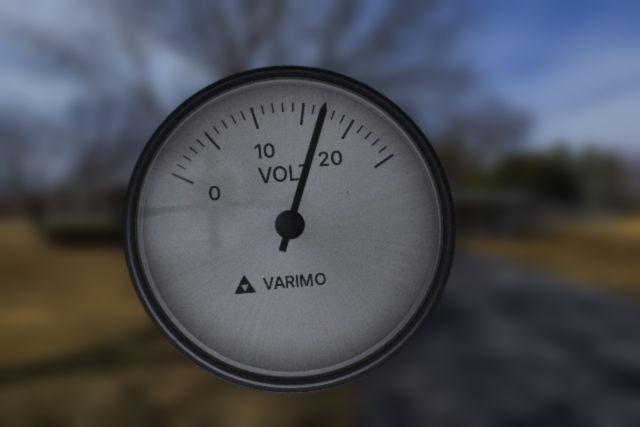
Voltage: value=17 unit=V
